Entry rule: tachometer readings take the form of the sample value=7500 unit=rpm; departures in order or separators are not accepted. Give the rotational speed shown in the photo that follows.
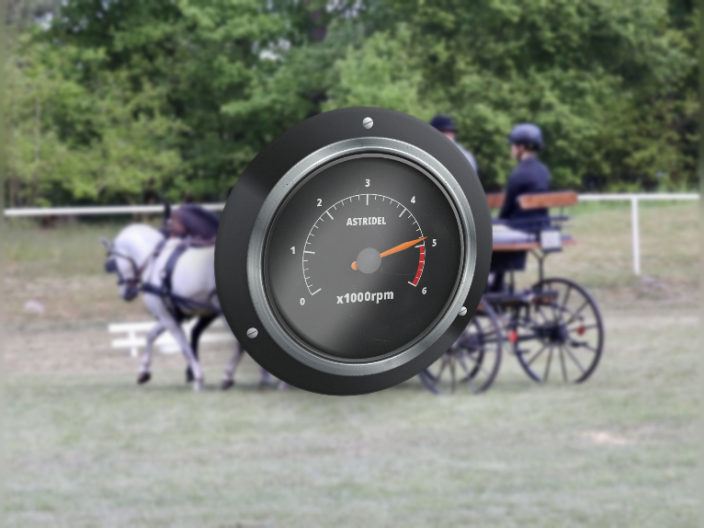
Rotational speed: value=4800 unit=rpm
